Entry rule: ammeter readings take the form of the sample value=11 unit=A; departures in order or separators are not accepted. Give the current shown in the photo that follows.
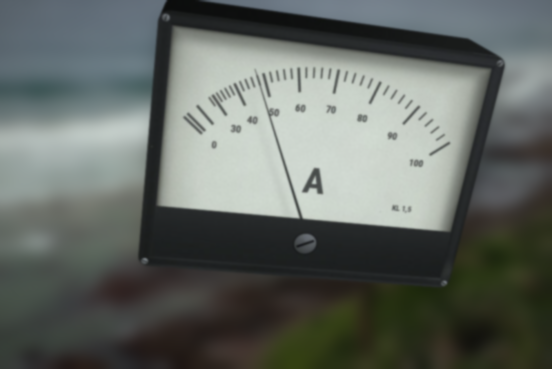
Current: value=48 unit=A
